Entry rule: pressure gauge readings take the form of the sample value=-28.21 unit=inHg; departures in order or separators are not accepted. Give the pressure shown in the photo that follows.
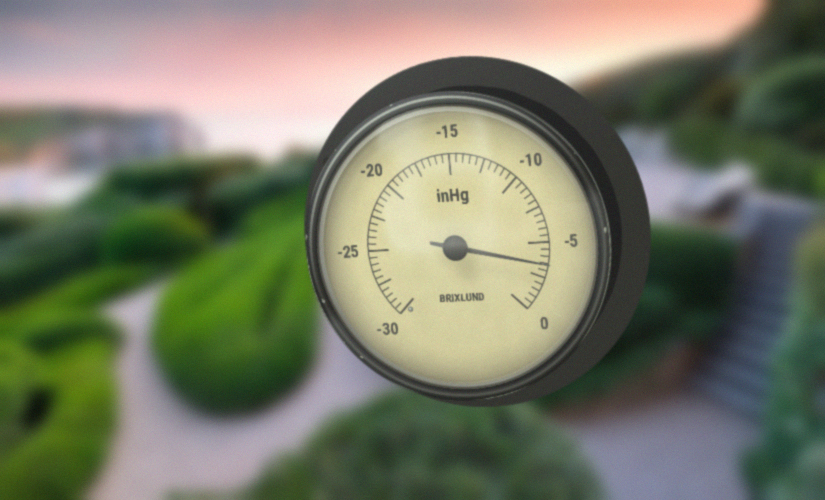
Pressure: value=-3.5 unit=inHg
